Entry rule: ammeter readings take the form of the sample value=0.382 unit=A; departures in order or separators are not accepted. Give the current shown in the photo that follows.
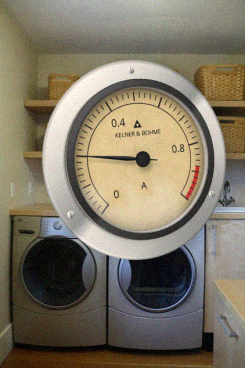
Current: value=0.2 unit=A
